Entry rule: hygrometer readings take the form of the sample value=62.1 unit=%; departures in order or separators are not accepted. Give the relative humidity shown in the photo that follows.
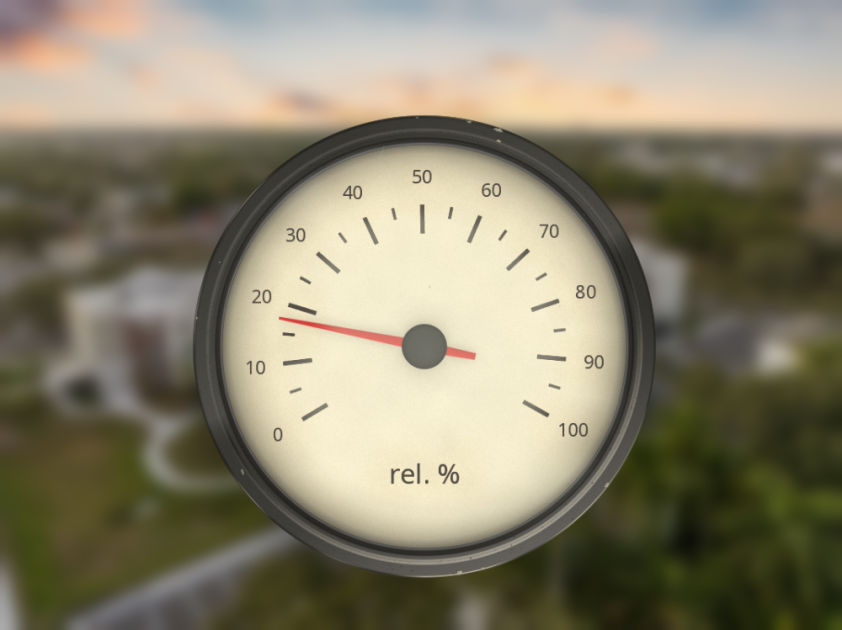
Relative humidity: value=17.5 unit=%
